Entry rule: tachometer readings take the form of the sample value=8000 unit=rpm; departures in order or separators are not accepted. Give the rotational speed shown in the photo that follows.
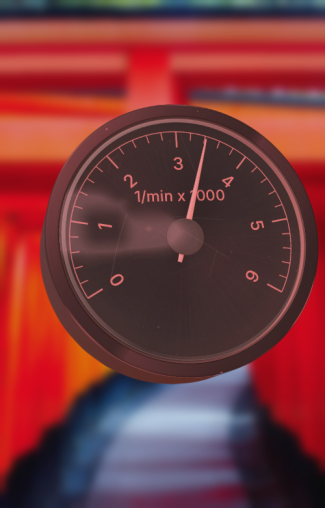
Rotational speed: value=3400 unit=rpm
